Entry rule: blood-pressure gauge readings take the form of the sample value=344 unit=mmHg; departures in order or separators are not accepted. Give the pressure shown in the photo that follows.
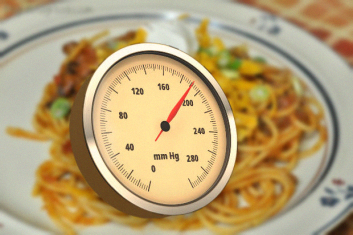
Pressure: value=190 unit=mmHg
